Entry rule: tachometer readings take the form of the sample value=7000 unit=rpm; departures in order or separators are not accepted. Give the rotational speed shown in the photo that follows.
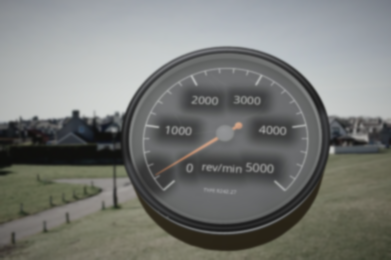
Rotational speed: value=200 unit=rpm
